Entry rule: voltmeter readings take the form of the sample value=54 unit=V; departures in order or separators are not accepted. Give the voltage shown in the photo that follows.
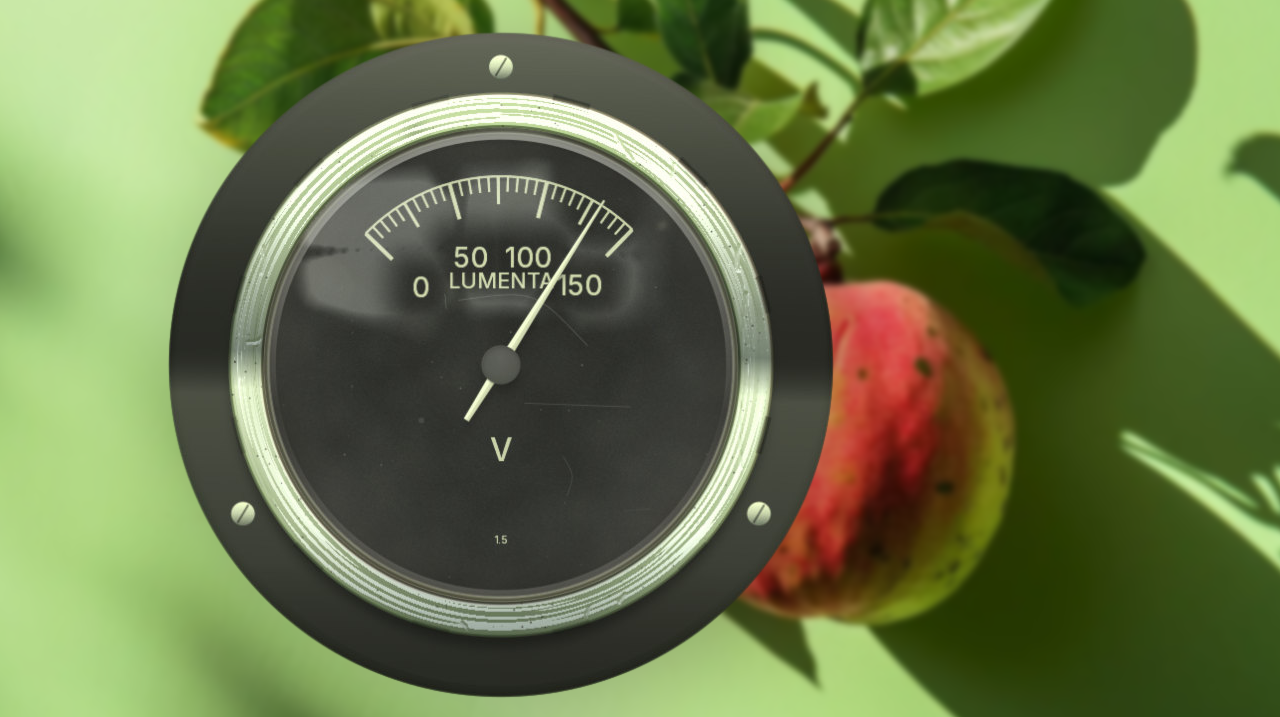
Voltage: value=130 unit=V
